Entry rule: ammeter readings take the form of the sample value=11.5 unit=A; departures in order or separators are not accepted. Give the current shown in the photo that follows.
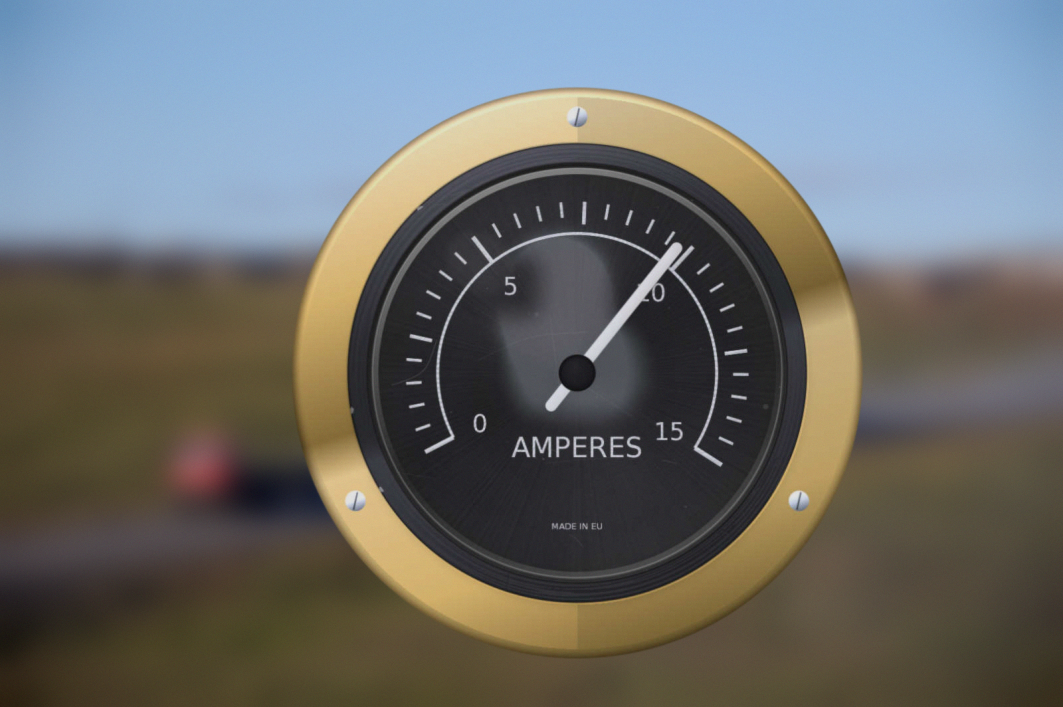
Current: value=9.75 unit=A
